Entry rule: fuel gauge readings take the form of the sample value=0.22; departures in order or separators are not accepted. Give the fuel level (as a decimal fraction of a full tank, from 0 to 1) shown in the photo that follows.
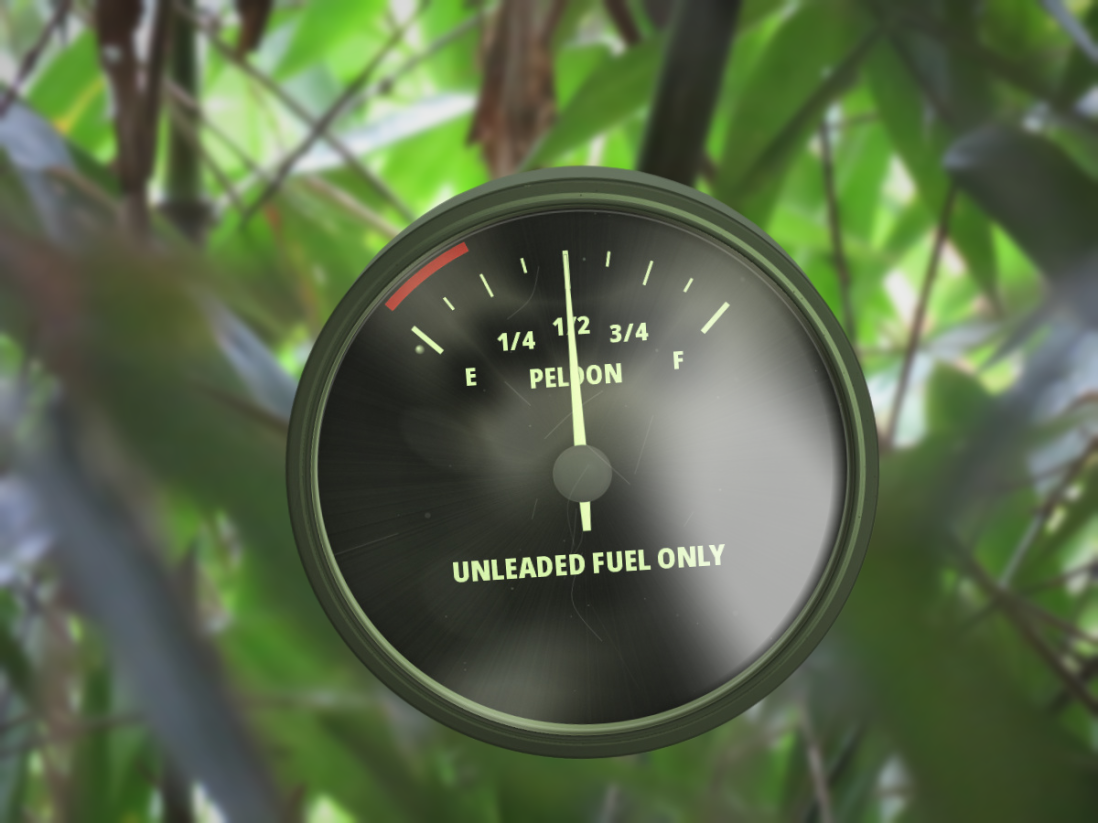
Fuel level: value=0.5
